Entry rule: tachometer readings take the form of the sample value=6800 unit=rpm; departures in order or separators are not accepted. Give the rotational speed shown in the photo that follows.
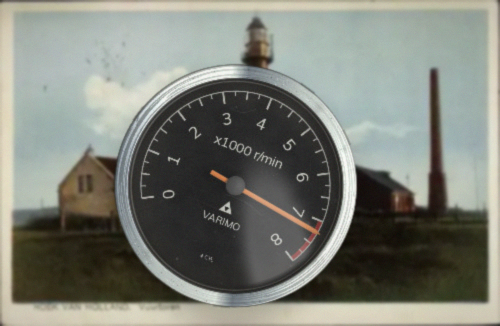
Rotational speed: value=7250 unit=rpm
